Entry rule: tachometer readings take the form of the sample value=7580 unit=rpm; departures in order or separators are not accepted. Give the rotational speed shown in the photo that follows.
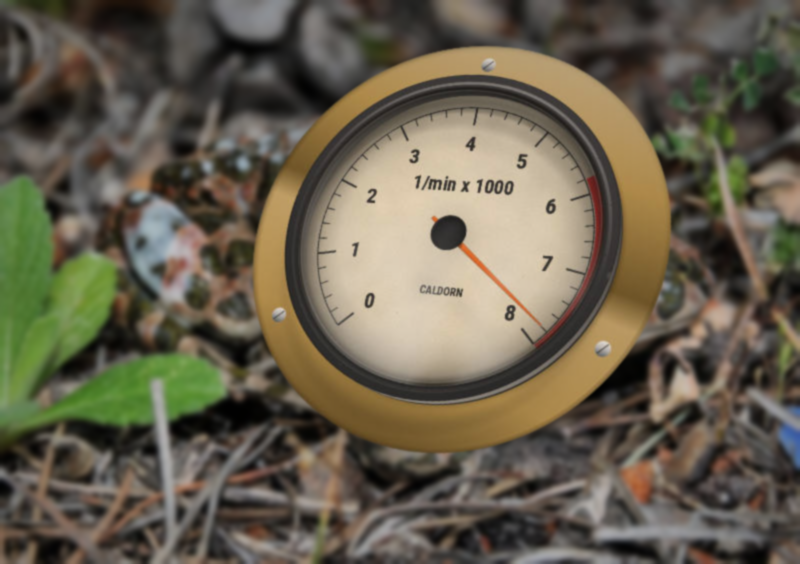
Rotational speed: value=7800 unit=rpm
